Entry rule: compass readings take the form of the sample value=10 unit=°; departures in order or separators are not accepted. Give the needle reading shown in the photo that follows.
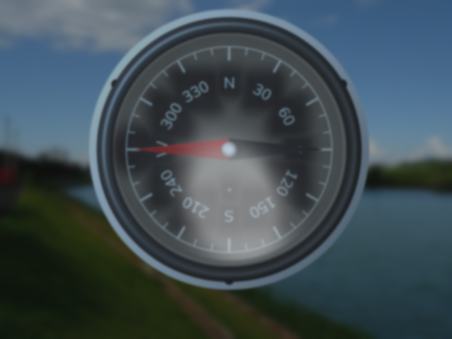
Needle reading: value=270 unit=°
